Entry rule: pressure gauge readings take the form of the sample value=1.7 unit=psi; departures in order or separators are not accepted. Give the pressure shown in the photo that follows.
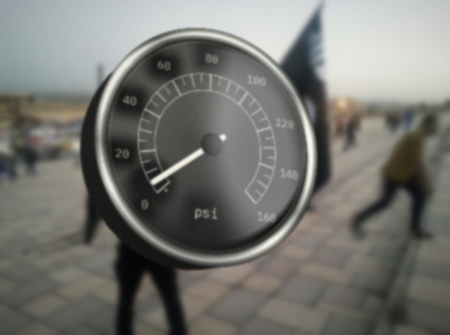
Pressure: value=5 unit=psi
